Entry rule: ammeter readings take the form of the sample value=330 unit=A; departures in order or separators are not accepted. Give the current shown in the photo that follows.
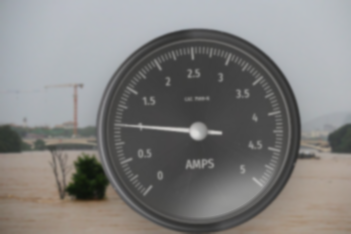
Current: value=1 unit=A
